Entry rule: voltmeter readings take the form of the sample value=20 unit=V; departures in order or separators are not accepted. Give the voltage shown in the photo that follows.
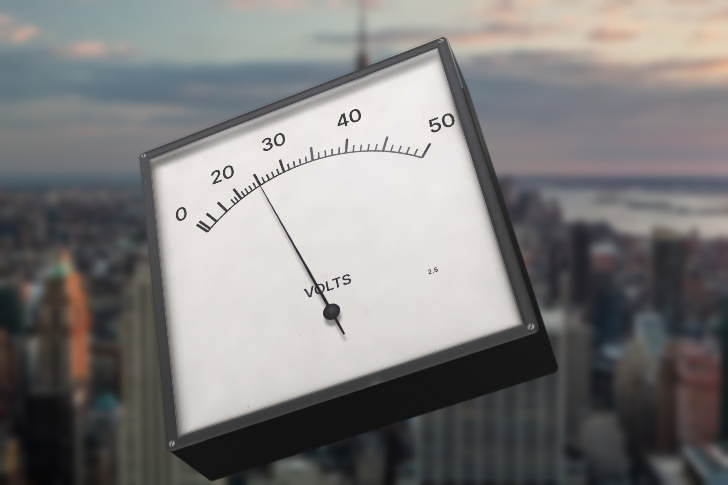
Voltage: value=25 unit=V
